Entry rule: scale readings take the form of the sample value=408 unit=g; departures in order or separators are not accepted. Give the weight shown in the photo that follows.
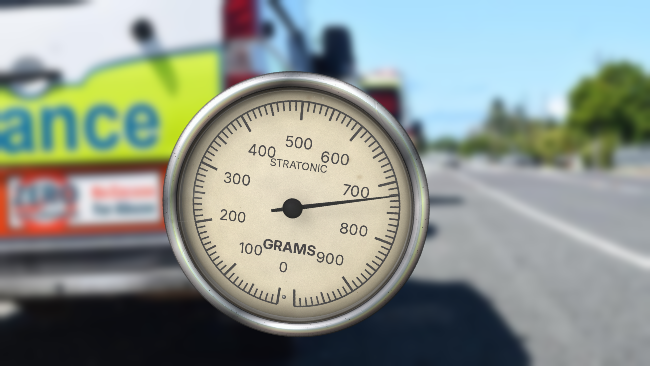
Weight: value=720 unit=g
